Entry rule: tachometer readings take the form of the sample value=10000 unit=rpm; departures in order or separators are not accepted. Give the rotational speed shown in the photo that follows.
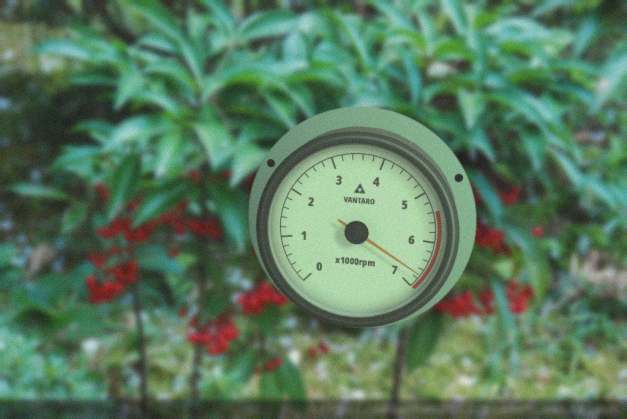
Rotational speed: value=6700 unit=rpm
